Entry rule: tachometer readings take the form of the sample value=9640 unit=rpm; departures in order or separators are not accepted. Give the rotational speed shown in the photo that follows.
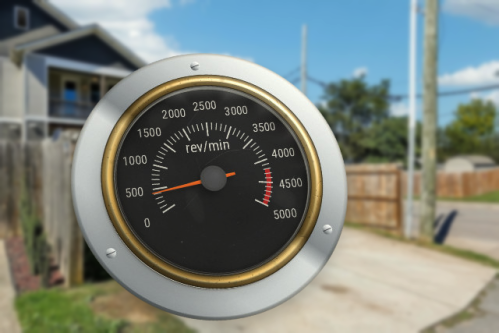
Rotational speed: value=400 unit=rpm
